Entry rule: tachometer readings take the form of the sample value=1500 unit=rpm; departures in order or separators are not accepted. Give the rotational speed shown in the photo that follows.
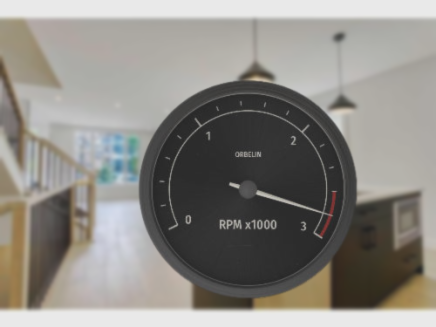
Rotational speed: value=2800 unit=rpm
